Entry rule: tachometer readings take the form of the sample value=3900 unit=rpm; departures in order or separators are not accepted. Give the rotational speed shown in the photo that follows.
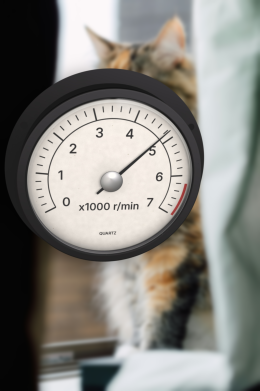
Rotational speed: value=4800 unit=rpm
